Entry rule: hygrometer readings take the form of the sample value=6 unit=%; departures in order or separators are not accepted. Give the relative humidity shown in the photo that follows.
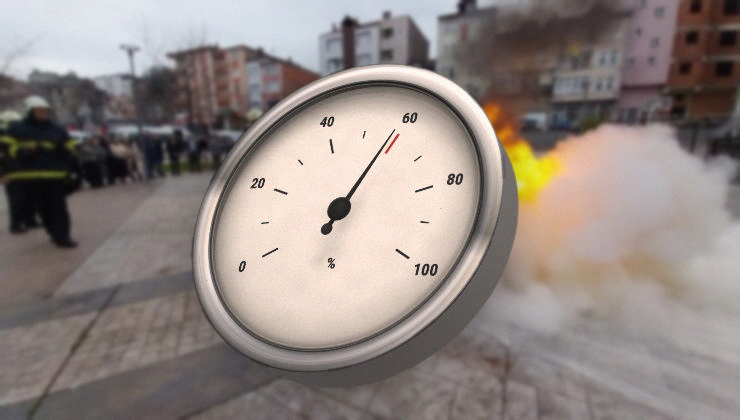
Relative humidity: value=60 unit=%
